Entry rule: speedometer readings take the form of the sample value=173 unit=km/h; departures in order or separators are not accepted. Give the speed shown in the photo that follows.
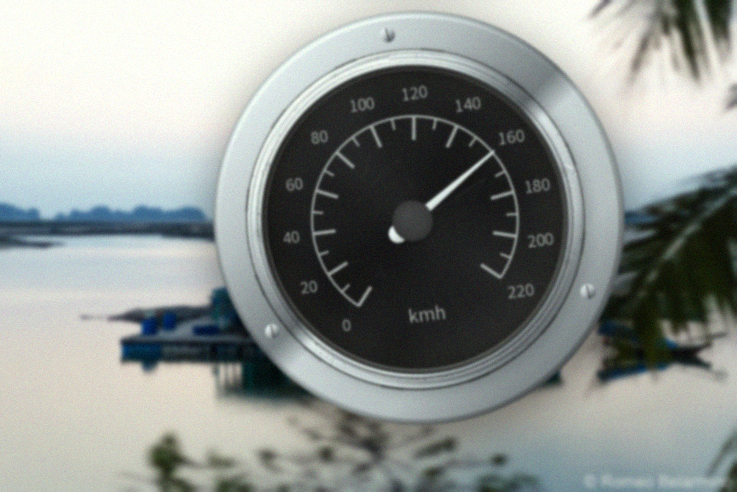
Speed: value=160 unit=km/h
